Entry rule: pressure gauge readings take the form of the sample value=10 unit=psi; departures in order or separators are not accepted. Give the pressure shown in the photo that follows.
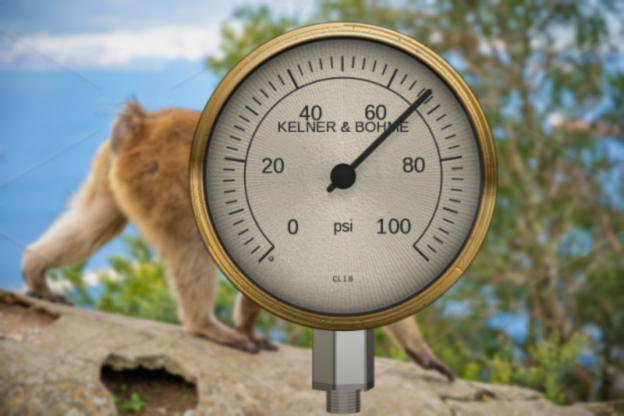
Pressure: value=67 unit=psi
